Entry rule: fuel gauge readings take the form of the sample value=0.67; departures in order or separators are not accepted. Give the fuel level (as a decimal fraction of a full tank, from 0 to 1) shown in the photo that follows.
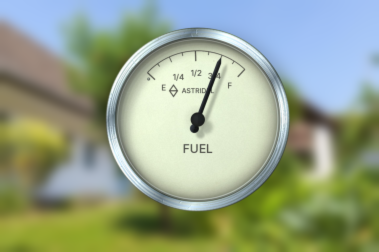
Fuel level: value=0.75
